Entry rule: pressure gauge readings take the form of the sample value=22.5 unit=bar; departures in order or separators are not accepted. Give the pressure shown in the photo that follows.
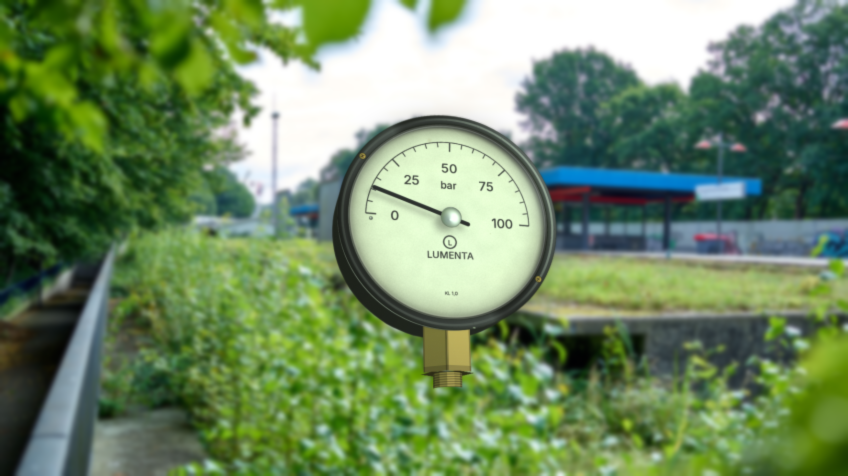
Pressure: value=10 unit=bar
